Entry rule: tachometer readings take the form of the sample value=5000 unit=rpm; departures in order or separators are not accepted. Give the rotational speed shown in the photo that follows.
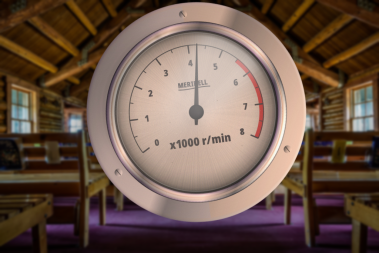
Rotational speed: value=4250 unit=rpm
